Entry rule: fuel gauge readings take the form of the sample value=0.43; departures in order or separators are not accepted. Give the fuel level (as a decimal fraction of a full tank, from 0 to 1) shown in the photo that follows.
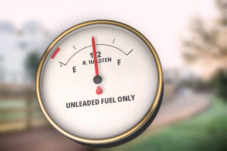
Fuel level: value=0.5
